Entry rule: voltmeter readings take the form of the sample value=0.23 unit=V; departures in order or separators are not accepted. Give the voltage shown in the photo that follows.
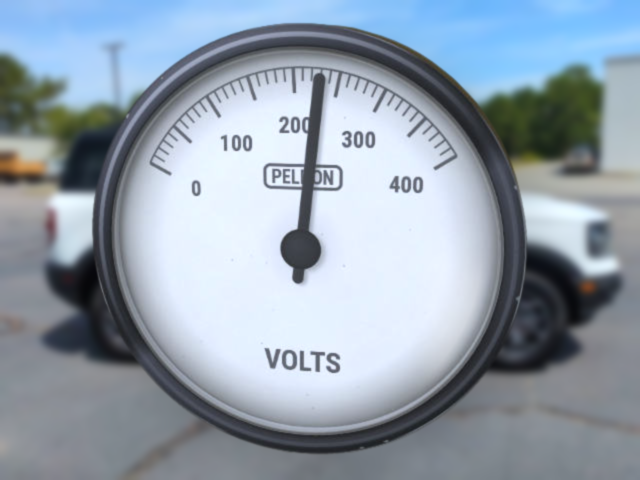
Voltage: value=230 unit=V
